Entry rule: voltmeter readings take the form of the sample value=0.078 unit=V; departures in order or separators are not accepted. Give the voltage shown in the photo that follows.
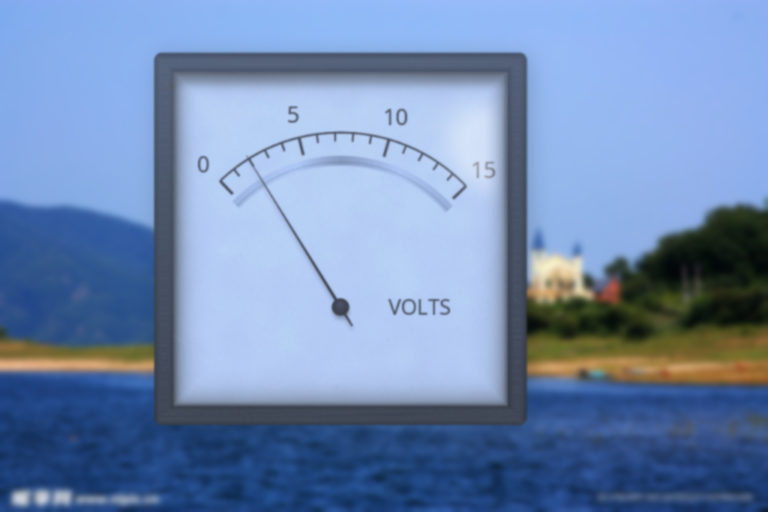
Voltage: value=2 unit=V
